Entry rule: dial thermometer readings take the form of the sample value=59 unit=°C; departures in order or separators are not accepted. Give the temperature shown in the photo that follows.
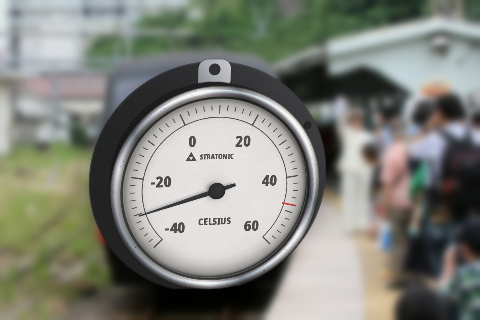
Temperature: value=-30 unit=°C
